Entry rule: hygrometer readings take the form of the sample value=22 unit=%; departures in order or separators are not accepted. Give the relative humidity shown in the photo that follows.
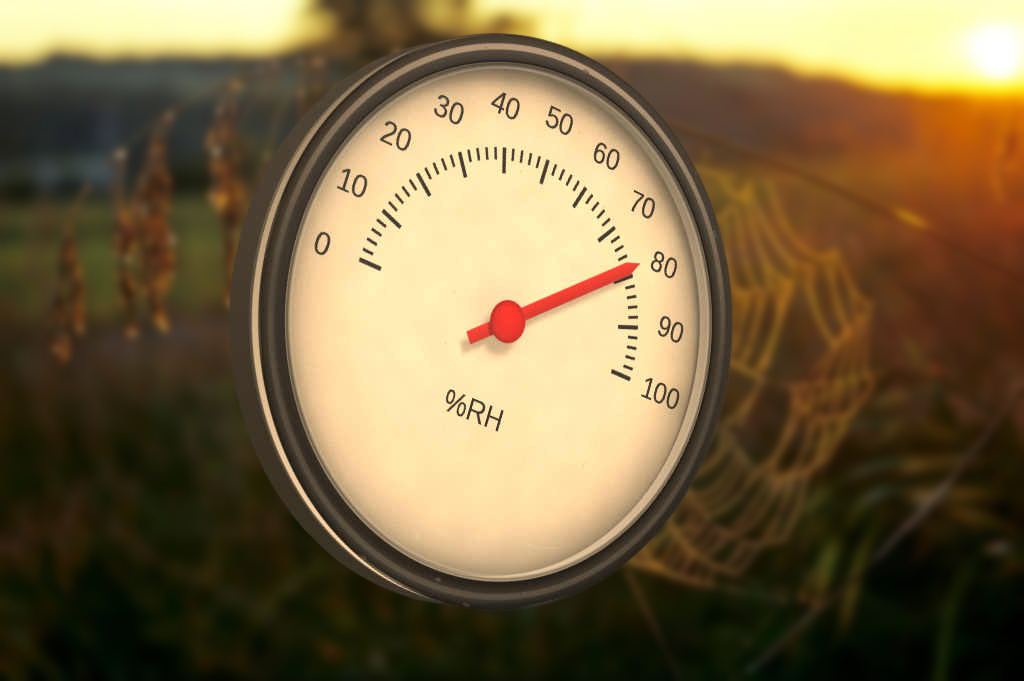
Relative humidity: value=78 unit=%
